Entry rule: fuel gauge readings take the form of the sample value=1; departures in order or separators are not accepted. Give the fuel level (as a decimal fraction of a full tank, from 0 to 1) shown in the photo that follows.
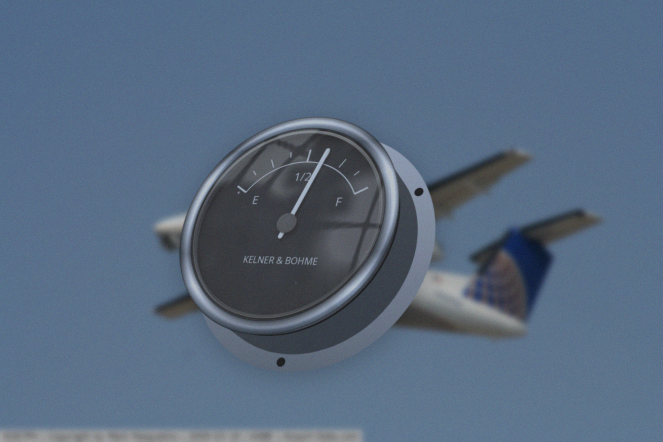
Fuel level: value=0.625
